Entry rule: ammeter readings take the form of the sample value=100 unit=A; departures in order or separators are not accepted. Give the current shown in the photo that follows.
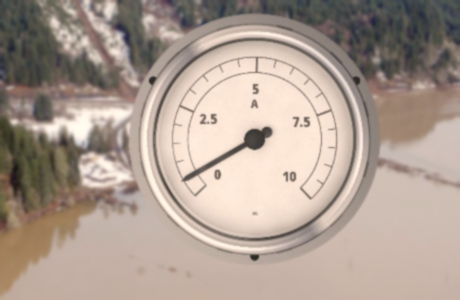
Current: value=0.5 unit=A
